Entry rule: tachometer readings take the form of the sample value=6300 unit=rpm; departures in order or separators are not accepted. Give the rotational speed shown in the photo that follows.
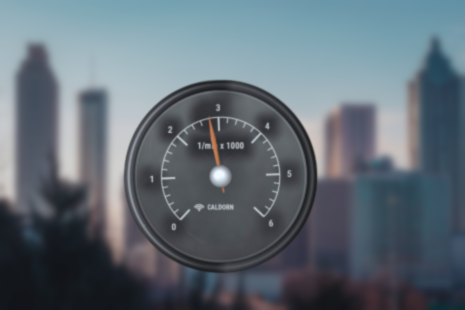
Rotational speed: value=2800 unit=rpm
